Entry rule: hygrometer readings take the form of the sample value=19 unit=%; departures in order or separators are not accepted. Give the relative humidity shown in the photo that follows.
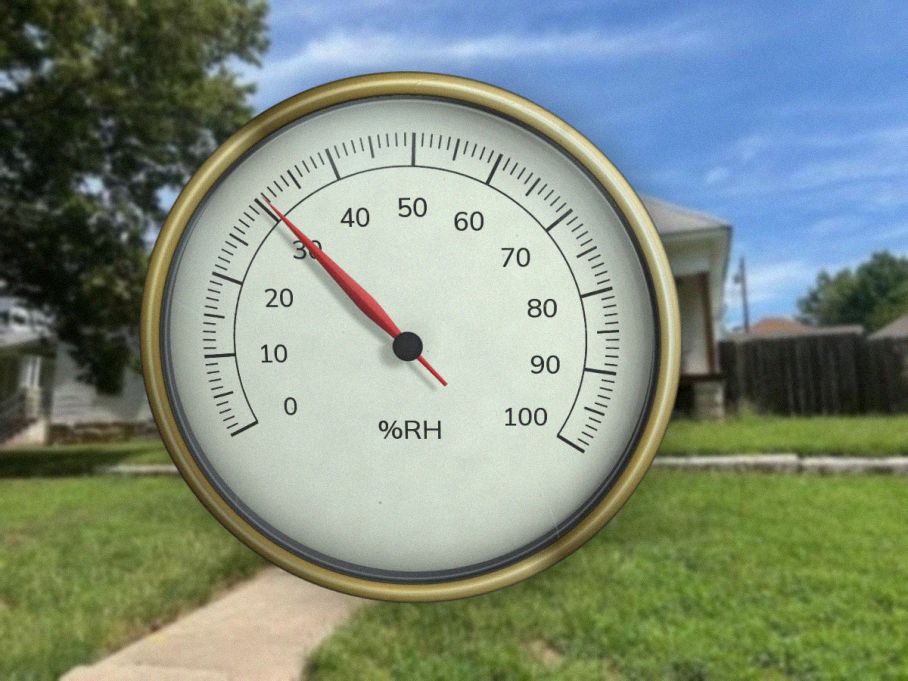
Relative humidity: value=31 unit=%
